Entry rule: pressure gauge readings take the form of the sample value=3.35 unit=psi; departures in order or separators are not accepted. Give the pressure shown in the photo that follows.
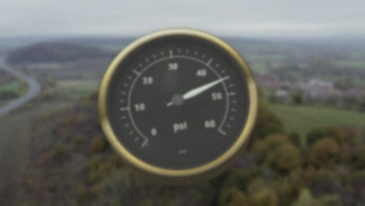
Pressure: value=46 unit=psi
